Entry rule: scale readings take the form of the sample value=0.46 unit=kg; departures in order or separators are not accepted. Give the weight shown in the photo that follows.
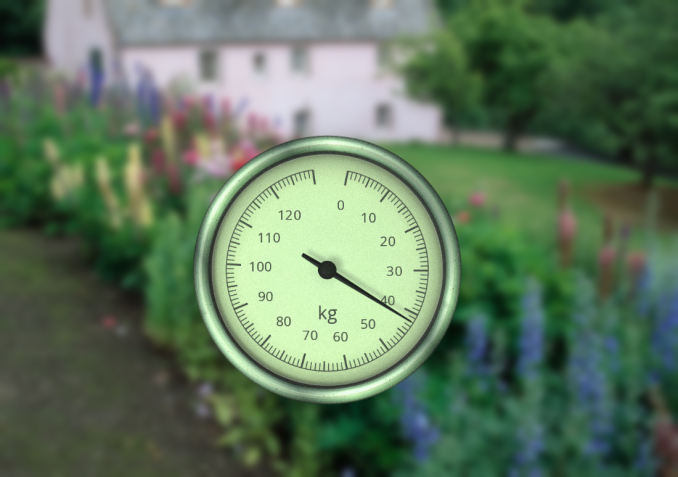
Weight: value=42 unit=kg
